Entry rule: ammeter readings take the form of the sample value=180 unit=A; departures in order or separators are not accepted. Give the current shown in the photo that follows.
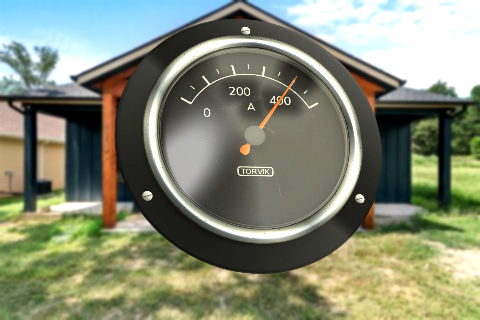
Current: value=400 unit=A
